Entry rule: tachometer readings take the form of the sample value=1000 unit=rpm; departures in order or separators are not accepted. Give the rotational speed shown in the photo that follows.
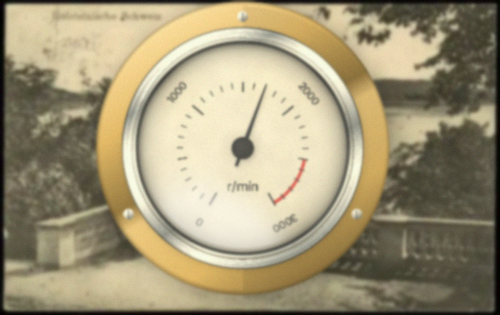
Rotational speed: value=1700 unit=rpm
